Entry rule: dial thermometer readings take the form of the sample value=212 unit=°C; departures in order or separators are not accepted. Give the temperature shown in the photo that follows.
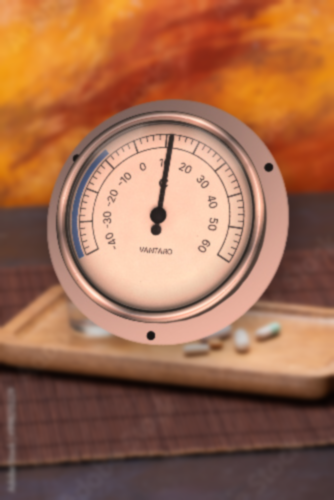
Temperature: value=12 unit=°C
